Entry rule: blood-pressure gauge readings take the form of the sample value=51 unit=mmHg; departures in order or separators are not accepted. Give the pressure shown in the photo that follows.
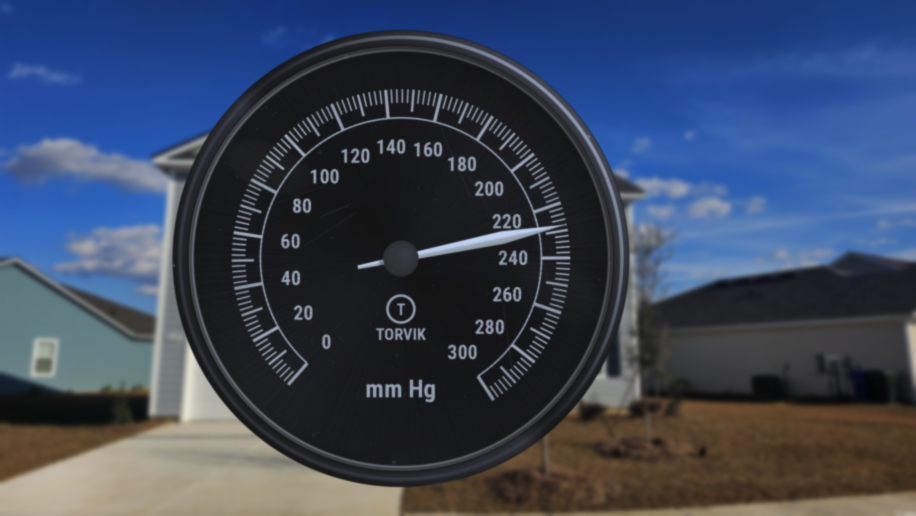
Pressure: value=228 unit=mmHg
